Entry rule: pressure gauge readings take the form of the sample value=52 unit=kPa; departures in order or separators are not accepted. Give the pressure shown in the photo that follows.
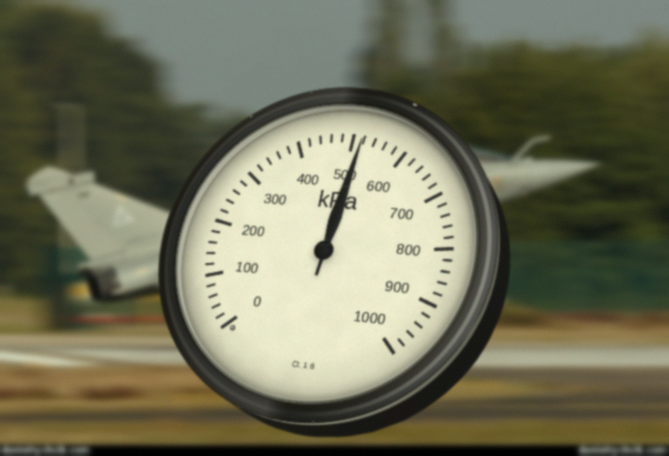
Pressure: value=520 unit=kPa
